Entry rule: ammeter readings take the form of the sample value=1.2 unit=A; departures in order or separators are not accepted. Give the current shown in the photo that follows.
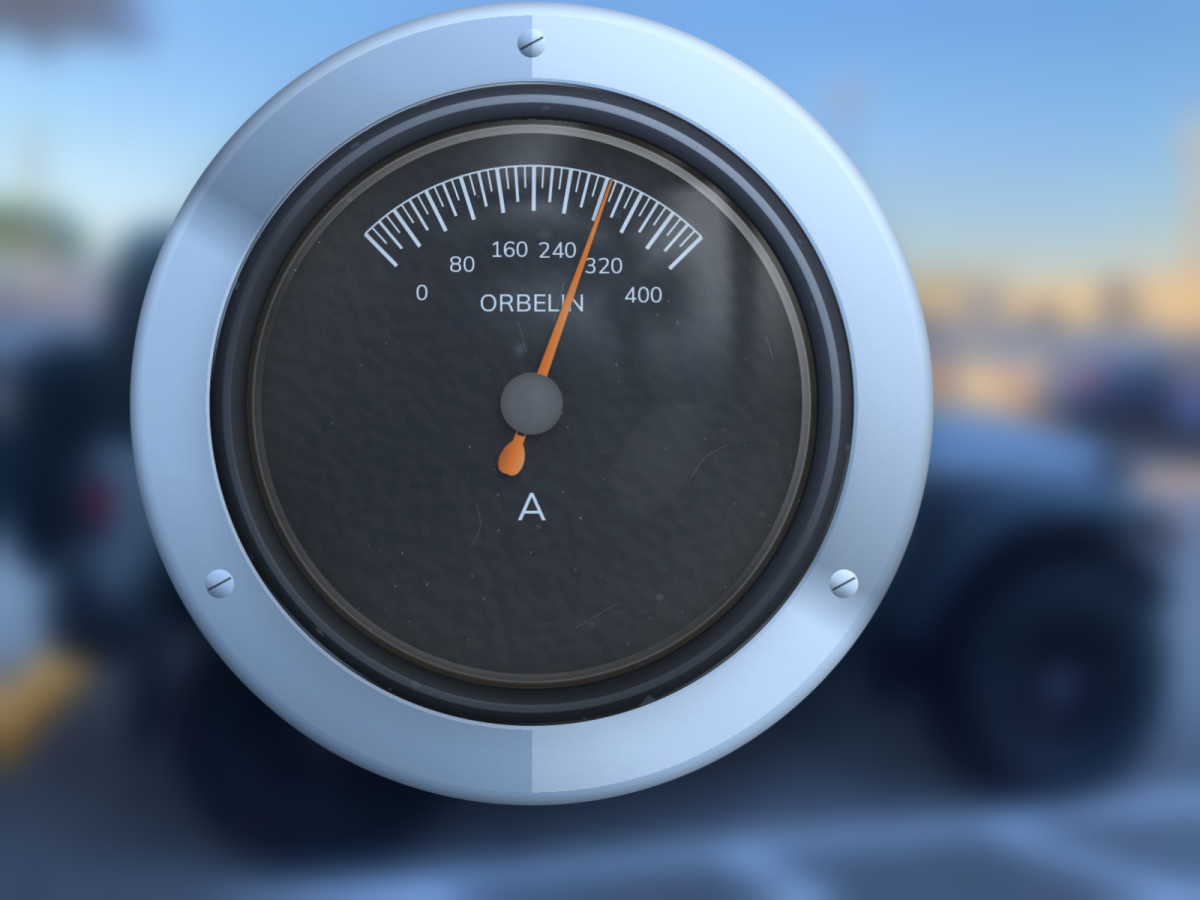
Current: value=285 unit=A
